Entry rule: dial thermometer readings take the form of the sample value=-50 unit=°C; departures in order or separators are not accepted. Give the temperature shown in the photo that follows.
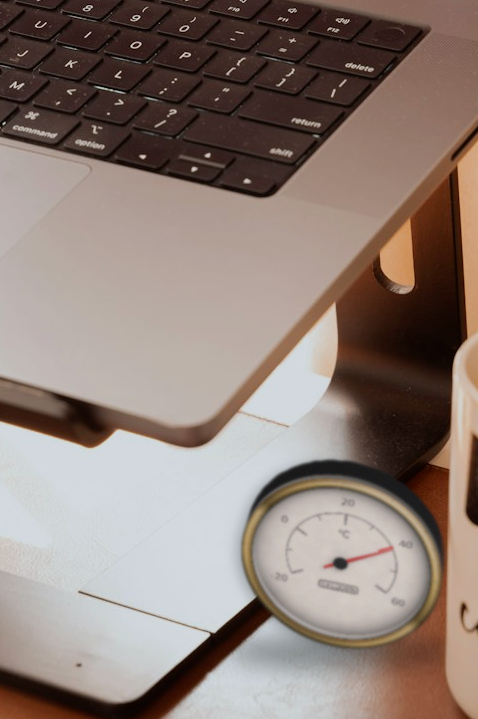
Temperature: value=40 unit=°C
